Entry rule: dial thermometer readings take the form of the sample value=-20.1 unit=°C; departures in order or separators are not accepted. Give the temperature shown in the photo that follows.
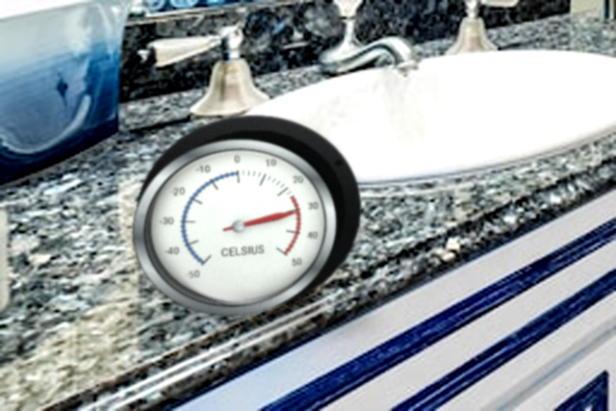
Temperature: value=30 unit=°C
